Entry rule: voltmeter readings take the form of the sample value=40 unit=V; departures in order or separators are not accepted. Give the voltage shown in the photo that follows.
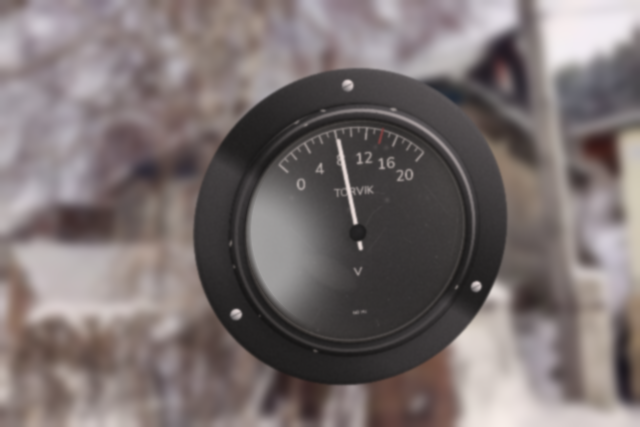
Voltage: value=8 unit=V
